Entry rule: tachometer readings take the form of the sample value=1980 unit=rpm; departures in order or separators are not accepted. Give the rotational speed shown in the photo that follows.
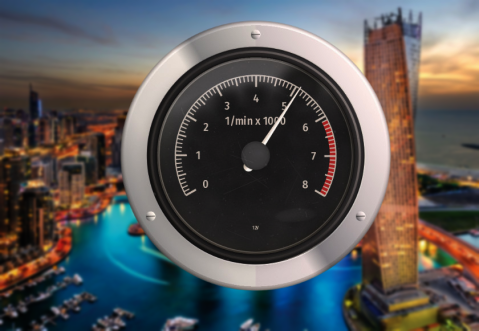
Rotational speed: value=5100 unit=rpm
